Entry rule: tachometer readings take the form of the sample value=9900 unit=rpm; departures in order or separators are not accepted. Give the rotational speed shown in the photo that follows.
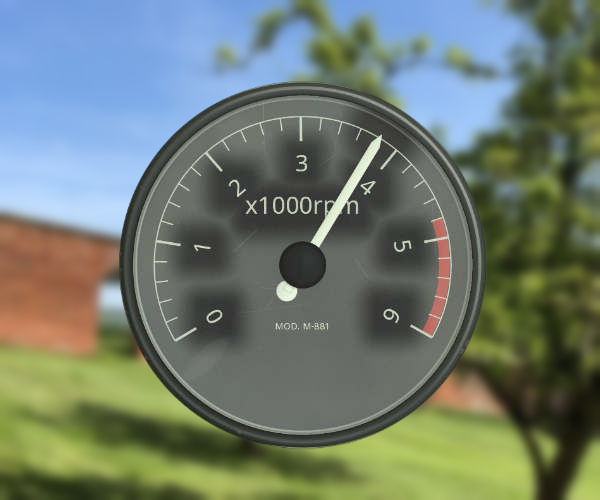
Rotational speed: value=3800 unit=rpm
